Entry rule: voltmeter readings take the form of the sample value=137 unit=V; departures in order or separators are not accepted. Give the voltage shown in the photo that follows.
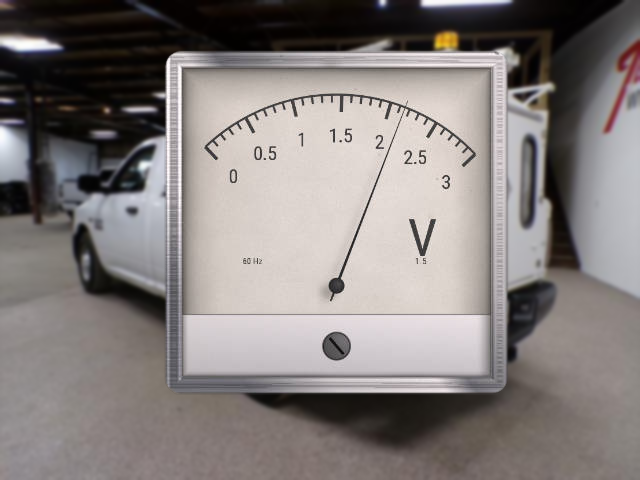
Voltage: value=2.15 unit=V
